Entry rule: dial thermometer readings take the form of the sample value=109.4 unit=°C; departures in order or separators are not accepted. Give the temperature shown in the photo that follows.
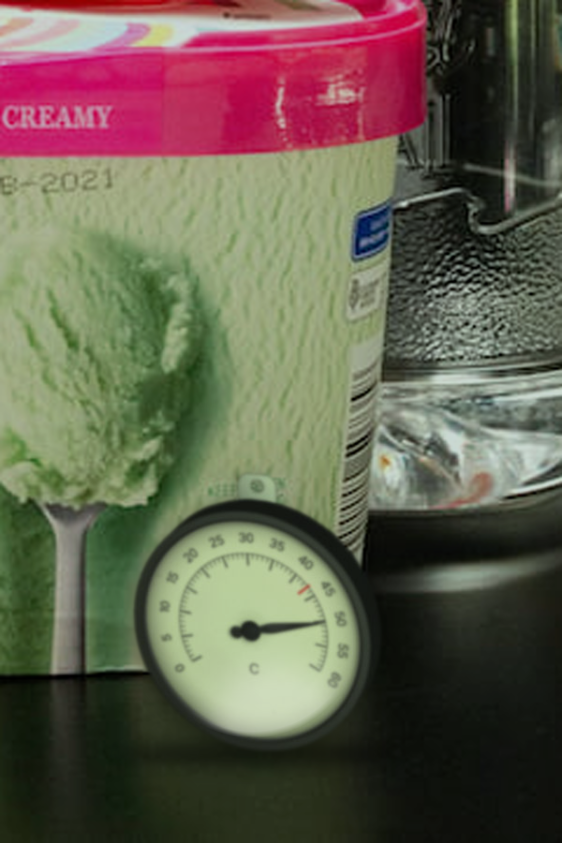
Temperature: value=50 unit=°C
